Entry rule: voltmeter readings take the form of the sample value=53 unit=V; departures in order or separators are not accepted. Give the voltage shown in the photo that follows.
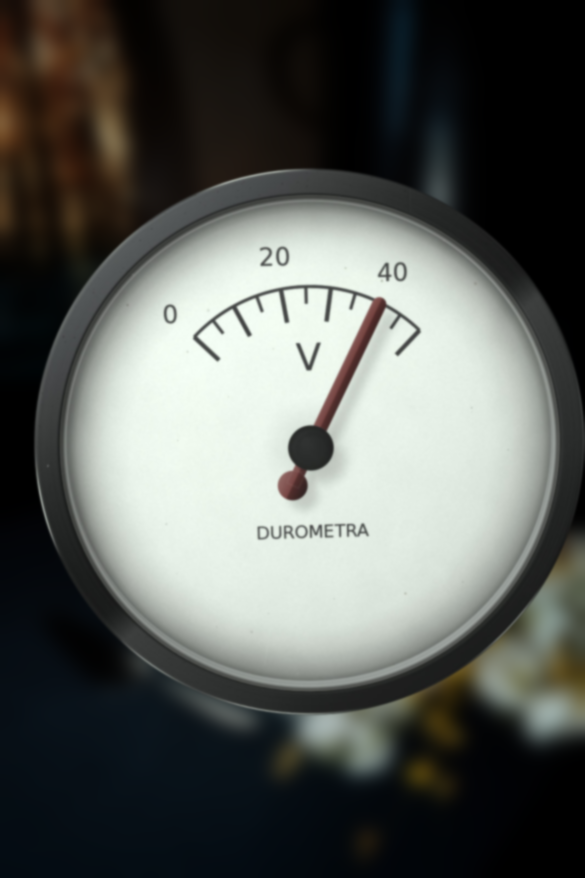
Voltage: value=40 unit=V
